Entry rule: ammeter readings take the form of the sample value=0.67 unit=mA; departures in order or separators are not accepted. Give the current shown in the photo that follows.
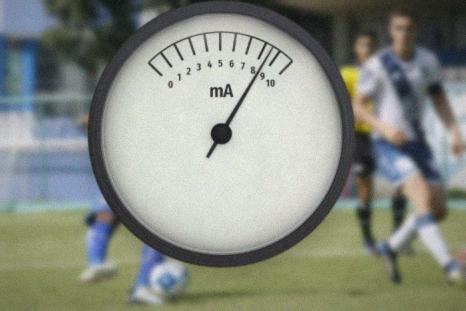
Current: value=8.5 unit=mA
